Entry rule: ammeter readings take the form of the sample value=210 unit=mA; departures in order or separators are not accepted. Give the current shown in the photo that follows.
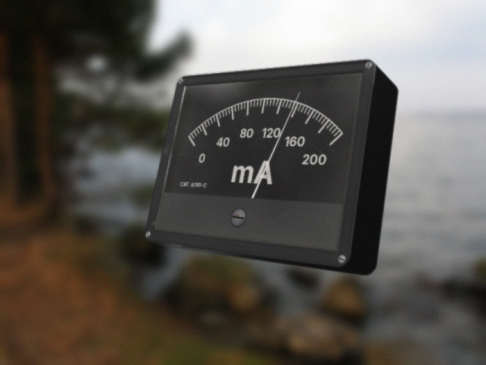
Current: value=140 unit=mA
